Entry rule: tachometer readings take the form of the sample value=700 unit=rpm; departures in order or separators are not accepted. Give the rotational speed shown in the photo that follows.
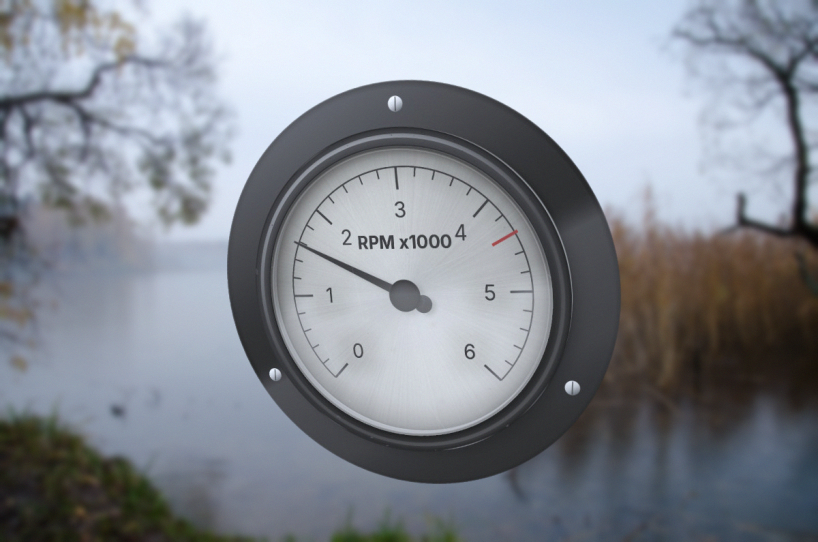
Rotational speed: value=1600 unit=rpm
